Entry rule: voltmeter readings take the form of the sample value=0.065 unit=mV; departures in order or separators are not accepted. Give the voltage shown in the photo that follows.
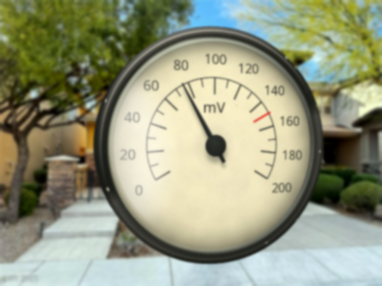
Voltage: value=75 unit=mV
